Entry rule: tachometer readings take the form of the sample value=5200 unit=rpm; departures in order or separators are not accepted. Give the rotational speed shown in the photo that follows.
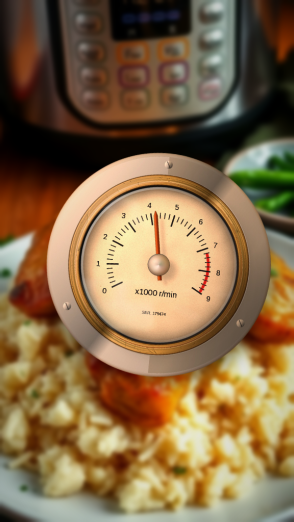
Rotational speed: value=4200 unit=rpm
